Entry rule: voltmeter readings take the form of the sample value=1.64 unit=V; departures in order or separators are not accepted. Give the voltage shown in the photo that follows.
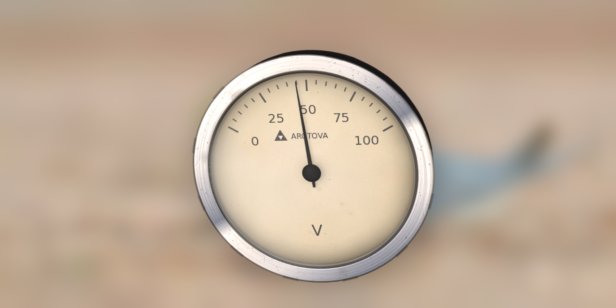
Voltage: value=45 unit=V
